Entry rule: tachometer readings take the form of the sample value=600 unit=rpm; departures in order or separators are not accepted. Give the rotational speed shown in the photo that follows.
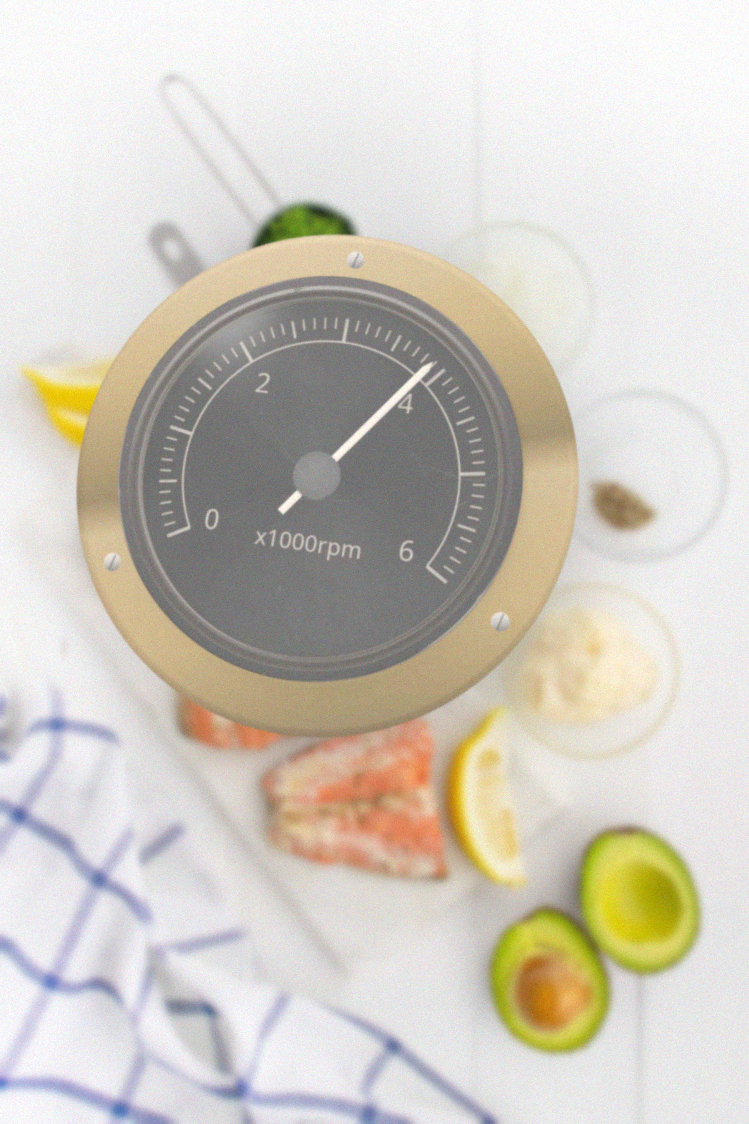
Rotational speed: value=3900 unit=rpm
